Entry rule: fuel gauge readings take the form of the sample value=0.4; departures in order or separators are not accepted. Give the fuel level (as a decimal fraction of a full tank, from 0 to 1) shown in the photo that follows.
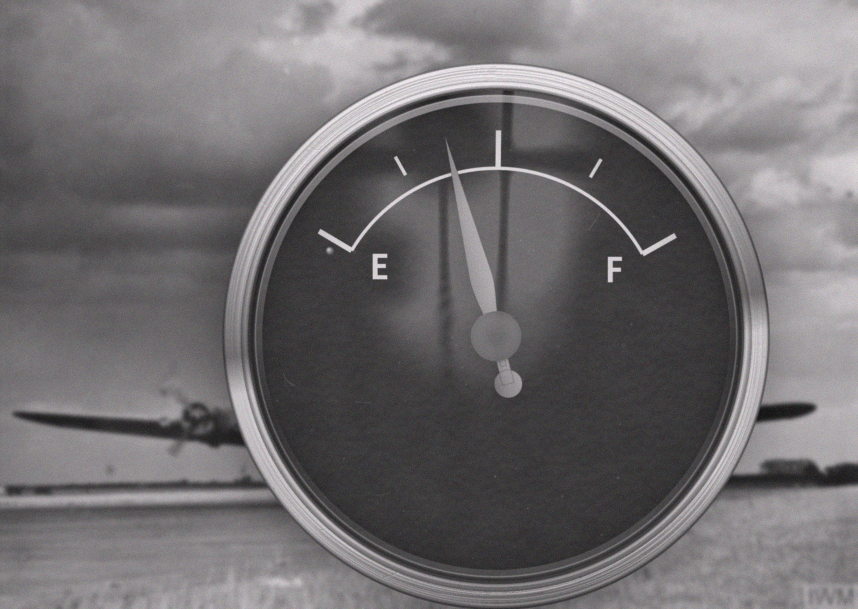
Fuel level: value=0.375
